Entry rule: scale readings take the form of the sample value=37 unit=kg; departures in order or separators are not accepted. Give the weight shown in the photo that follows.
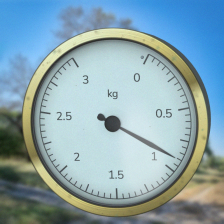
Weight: value=0.9 unit=kg
